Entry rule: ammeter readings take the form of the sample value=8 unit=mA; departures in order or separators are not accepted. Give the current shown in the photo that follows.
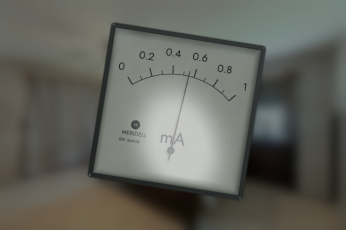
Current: value=0.55 unit=mA
